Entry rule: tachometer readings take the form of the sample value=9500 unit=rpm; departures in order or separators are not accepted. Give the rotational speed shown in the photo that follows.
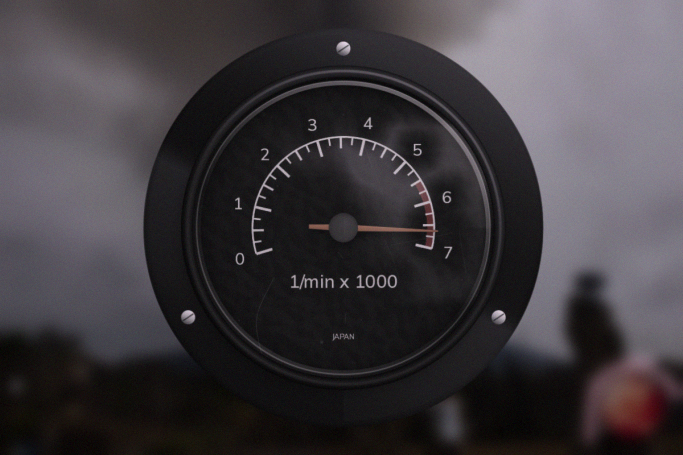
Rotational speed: value=6625 unit=rpm
